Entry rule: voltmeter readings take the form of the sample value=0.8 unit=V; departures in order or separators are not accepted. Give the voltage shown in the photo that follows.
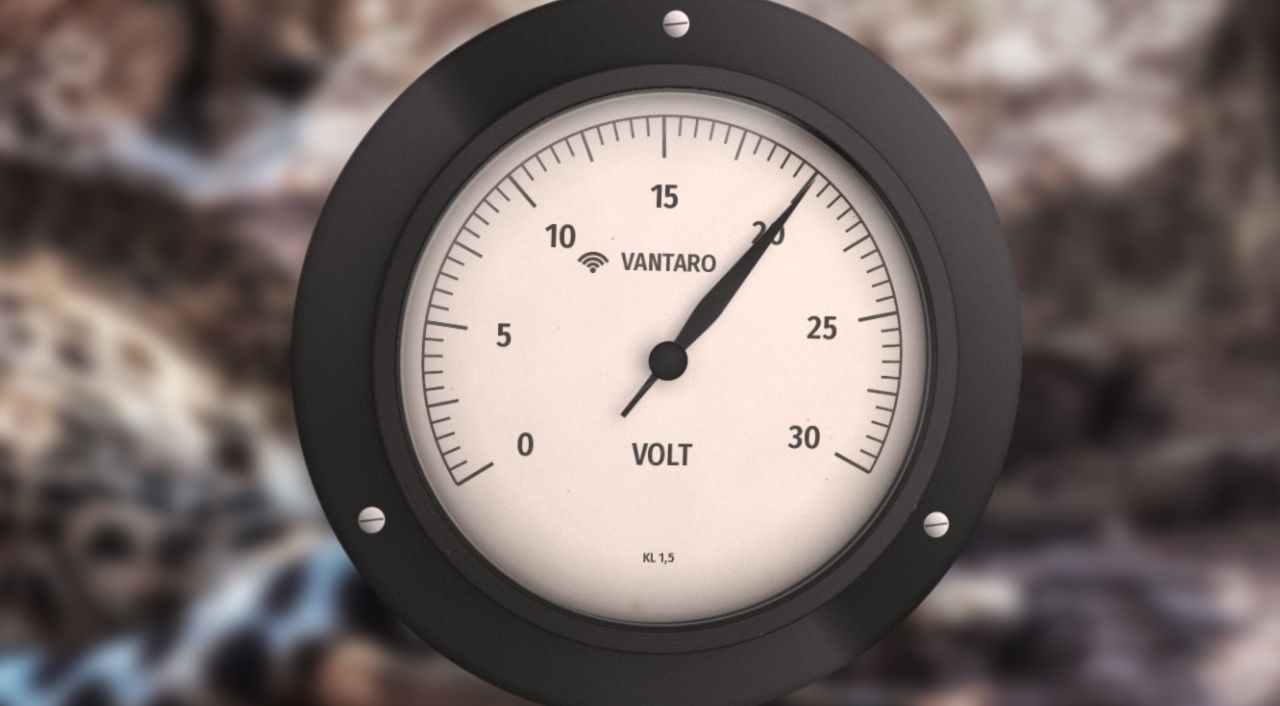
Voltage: value=20 unit=V
